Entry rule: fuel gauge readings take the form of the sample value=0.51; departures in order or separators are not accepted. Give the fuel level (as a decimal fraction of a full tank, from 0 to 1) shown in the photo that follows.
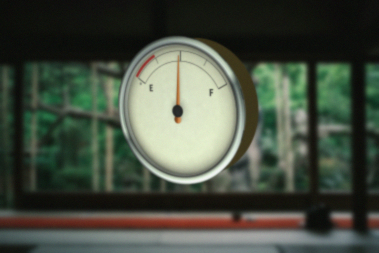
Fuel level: value=0.5
